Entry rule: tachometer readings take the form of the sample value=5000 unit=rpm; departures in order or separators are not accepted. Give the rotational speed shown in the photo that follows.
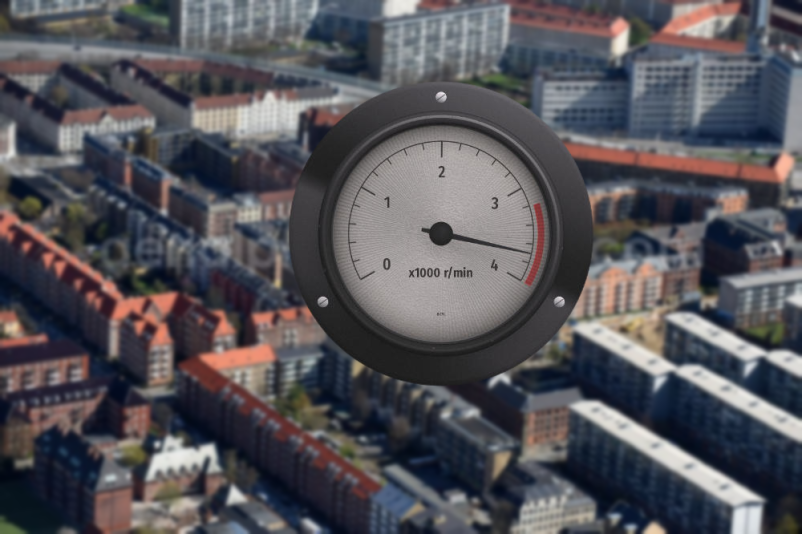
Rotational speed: value=3700 unit=rpm
